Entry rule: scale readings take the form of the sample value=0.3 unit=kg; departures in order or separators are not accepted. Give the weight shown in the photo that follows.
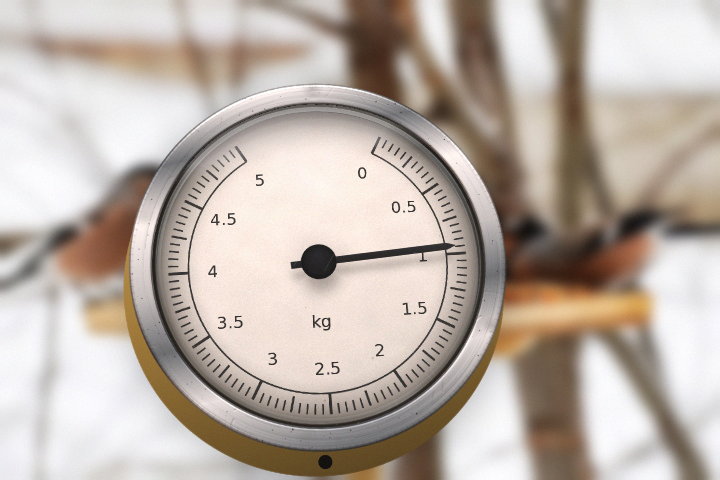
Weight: value=0.95 unit=kg
